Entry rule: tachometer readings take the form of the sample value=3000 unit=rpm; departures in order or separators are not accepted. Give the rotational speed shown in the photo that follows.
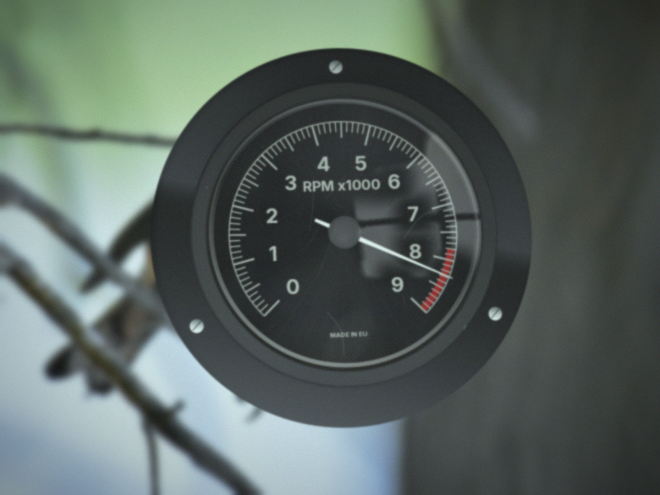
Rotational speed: value=8300 unit=rpm
